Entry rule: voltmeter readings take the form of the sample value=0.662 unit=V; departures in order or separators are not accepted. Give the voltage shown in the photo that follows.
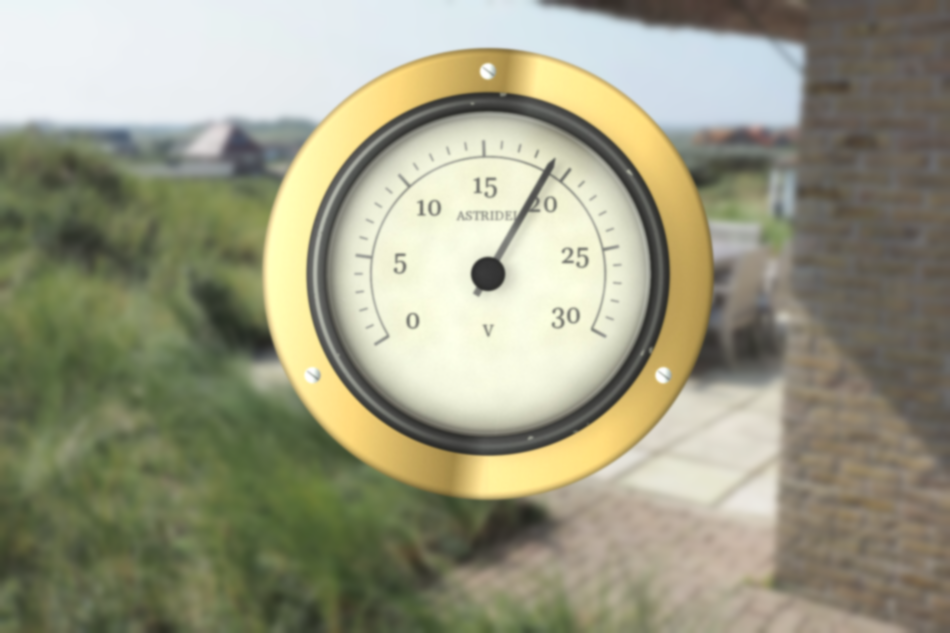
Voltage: value=19 unit=V
